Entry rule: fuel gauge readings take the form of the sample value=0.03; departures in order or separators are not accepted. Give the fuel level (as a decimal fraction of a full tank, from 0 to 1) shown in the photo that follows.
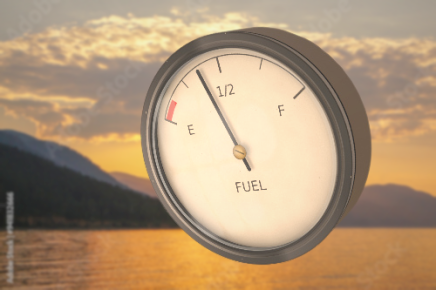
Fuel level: value=0.375
